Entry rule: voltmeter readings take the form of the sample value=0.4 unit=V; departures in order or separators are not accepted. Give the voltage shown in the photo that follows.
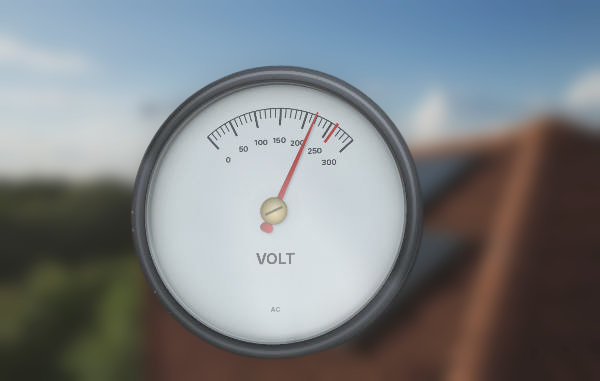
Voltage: value=220 unit=V
